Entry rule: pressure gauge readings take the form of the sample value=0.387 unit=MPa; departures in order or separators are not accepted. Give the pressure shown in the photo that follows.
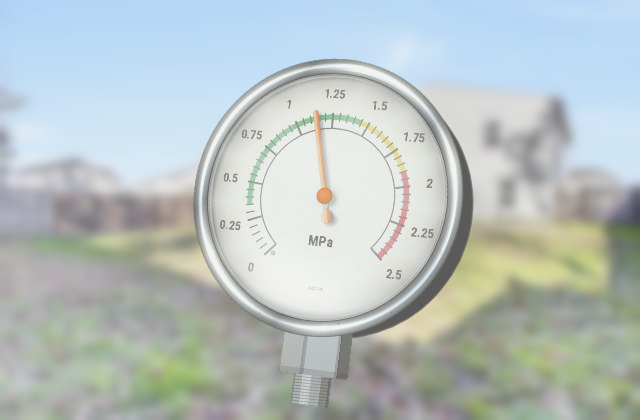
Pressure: value=1.15 unit=MPa
